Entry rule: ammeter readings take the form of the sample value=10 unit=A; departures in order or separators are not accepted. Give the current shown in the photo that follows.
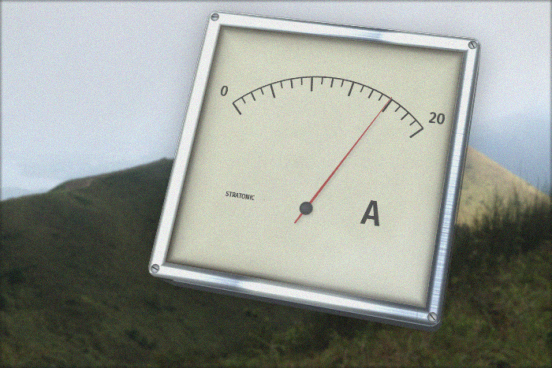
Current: value=16 unit=A
